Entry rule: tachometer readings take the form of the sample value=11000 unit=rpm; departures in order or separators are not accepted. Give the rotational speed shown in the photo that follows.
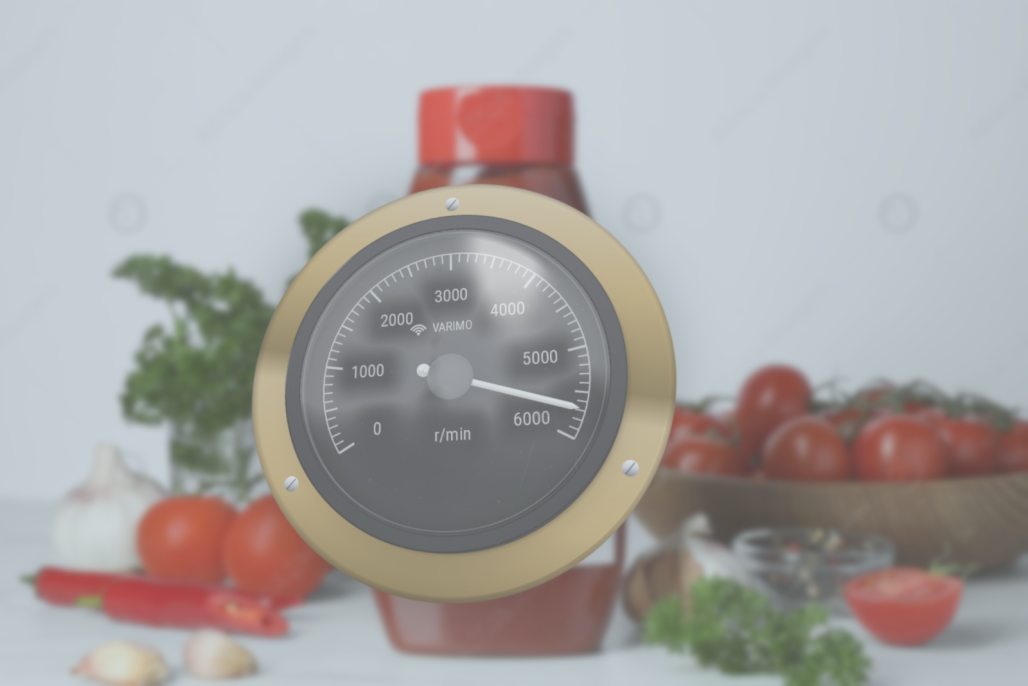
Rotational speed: value=5700 unit=rpm
